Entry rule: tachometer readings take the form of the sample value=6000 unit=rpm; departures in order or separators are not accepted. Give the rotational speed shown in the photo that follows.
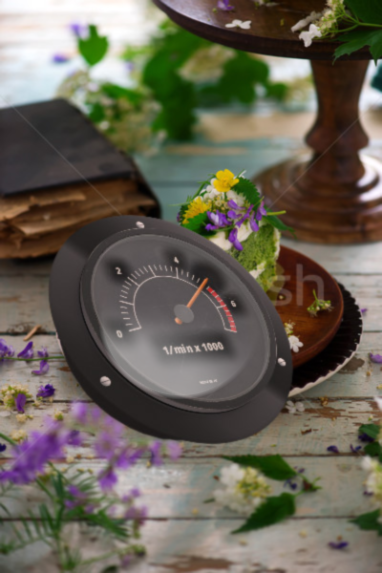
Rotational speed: value=5000 unit=rpm
